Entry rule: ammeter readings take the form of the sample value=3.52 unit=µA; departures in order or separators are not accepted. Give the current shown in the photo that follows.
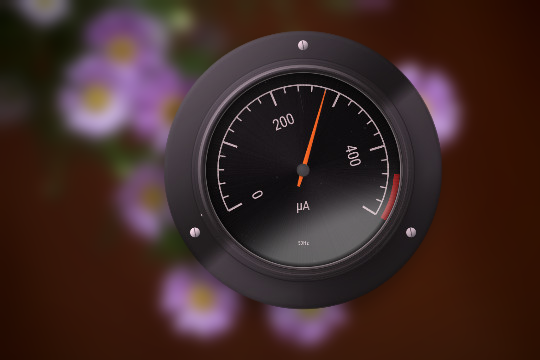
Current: value=280 unit=µA
